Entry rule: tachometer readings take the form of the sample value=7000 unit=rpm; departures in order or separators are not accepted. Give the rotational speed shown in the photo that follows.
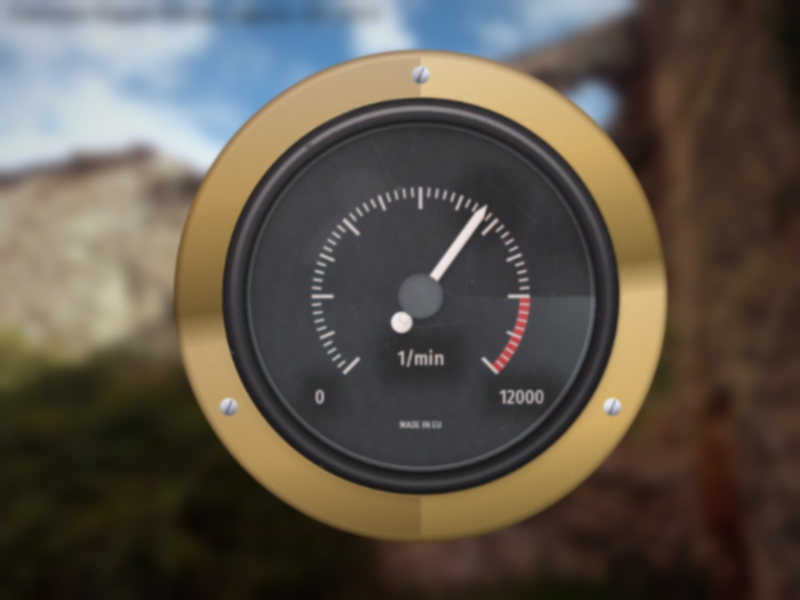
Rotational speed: value=7600 unit=rpm
